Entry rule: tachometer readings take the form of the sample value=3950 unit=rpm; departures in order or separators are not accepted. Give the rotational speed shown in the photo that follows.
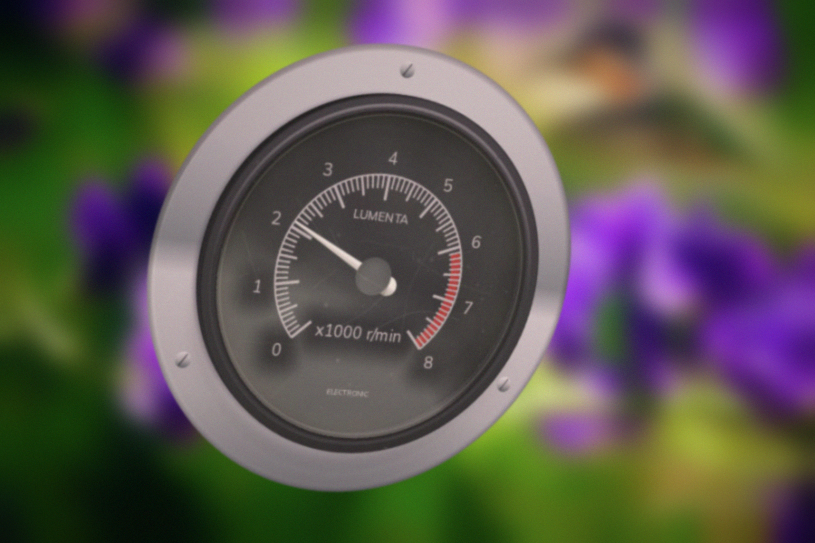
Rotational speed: value=2100 unit=rpm
